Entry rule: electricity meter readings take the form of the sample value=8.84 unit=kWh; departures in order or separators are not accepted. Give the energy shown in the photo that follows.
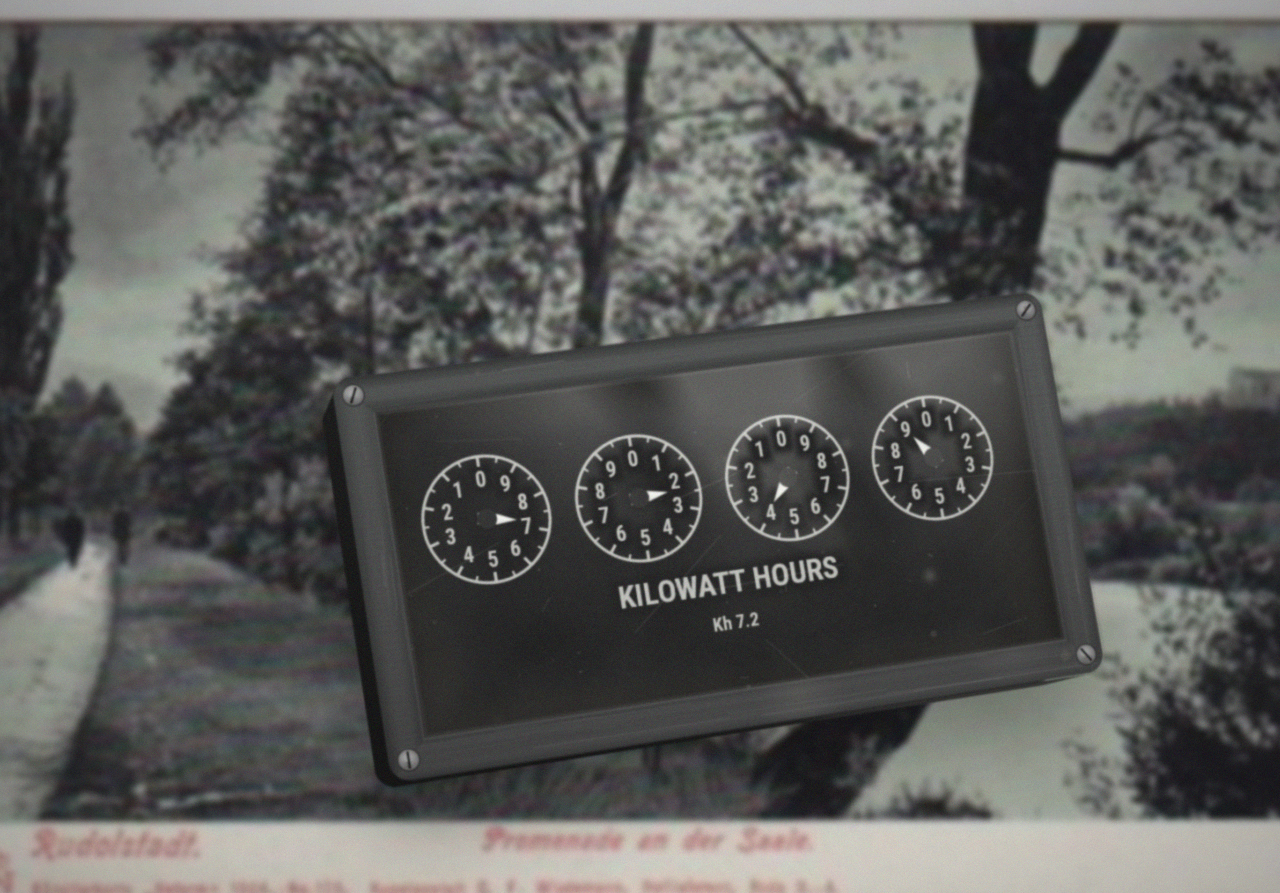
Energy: value=7239 unit=kWh
